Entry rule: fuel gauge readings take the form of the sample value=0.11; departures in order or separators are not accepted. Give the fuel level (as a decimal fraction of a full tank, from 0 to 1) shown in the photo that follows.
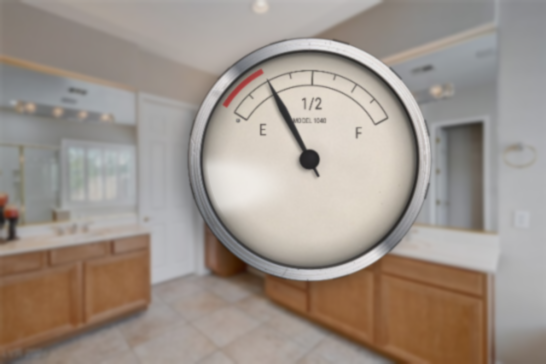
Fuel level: value=0.25
